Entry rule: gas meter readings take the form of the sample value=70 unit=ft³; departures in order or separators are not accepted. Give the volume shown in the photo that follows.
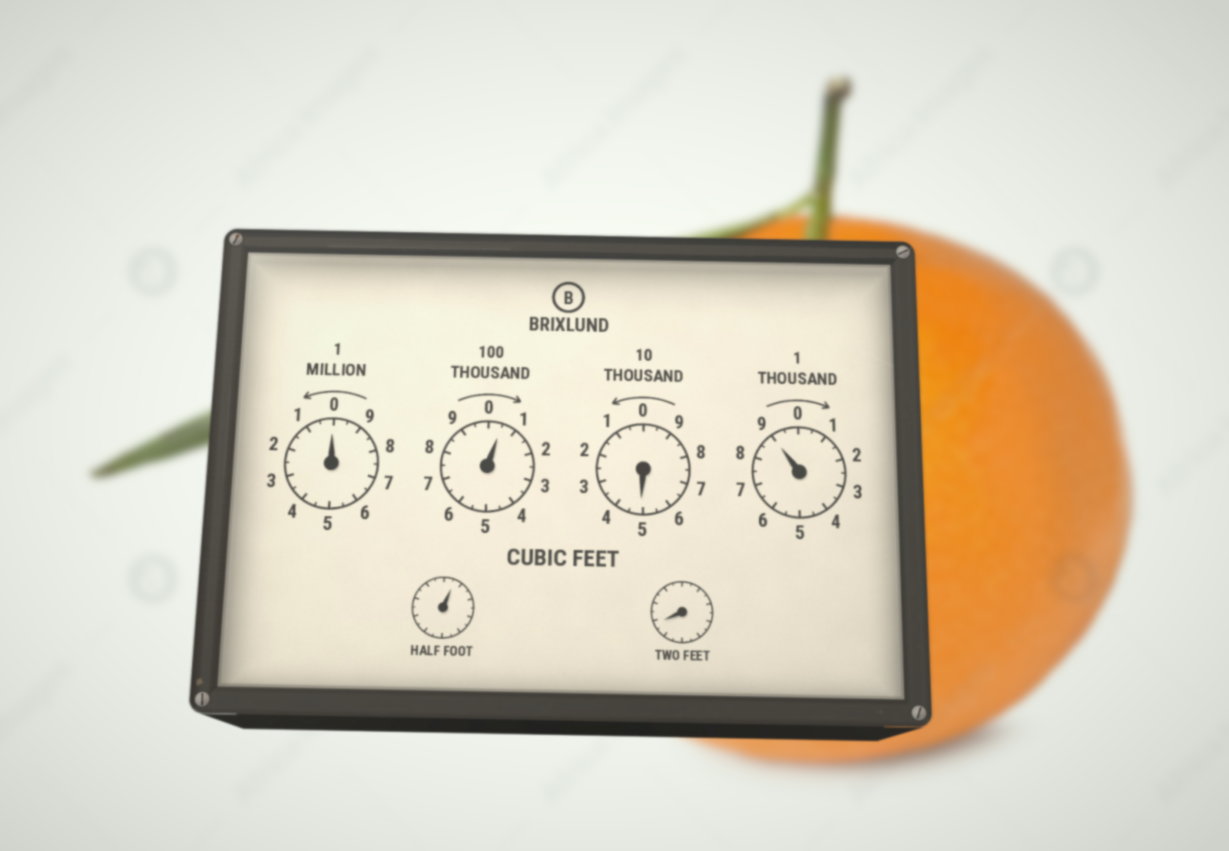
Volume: value=4900 unit=ft³
